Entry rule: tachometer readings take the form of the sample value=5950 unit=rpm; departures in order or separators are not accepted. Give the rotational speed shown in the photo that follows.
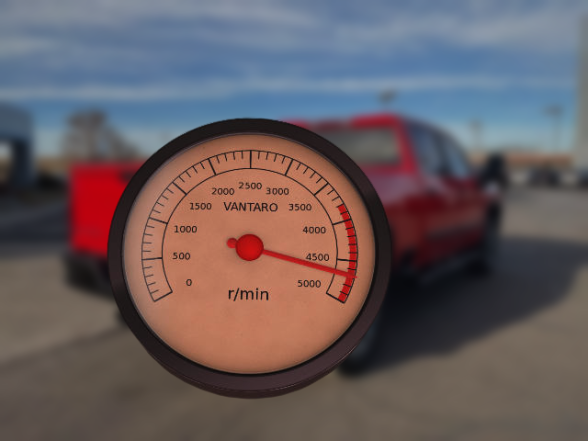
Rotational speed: value=4700 unit=rpm
